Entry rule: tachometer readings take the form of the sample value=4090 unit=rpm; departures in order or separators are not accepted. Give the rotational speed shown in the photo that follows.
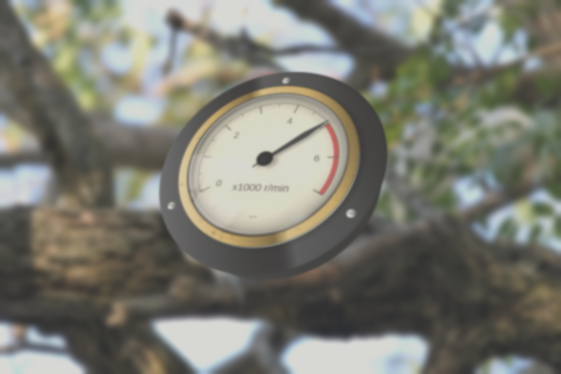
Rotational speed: value=5000 unit=rpm
